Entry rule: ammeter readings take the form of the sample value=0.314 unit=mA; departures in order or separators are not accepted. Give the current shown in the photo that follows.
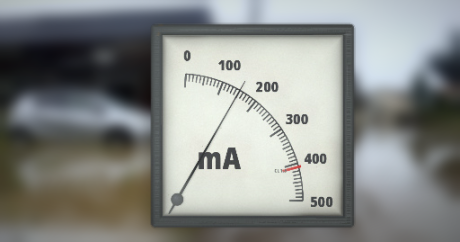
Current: value=150 unit=mA
